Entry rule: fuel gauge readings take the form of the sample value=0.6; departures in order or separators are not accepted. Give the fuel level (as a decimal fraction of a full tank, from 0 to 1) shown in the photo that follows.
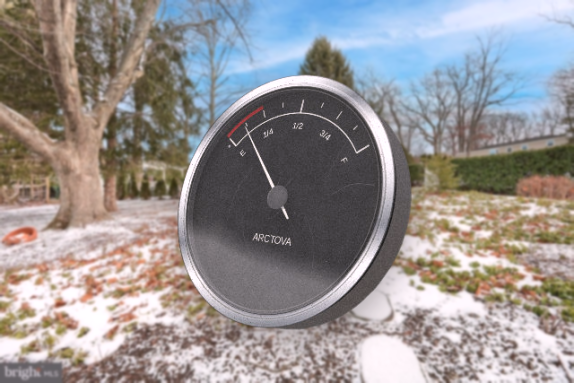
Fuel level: value=0.125
